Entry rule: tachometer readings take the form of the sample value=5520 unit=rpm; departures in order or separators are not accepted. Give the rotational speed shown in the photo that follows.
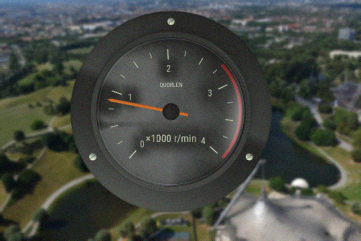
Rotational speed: value=875 unit=rpm
